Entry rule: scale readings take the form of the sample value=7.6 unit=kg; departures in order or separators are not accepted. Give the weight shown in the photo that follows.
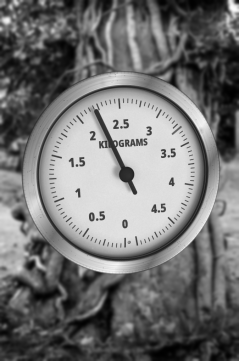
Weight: value=2.2 unit=kg
